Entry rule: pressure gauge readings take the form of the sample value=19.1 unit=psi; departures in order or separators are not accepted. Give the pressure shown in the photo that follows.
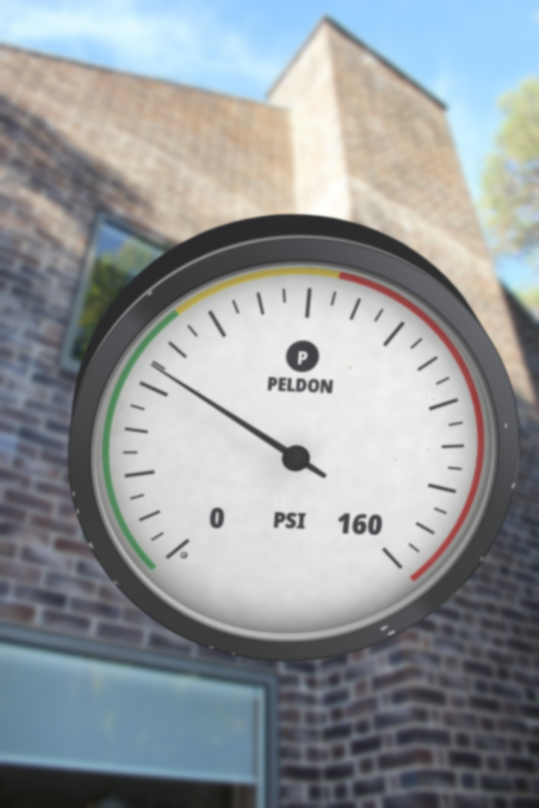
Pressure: value=45 unit=psi
